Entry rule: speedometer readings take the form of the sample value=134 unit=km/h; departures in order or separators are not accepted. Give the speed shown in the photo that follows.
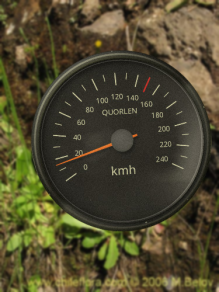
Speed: value=15 unit=km/h
